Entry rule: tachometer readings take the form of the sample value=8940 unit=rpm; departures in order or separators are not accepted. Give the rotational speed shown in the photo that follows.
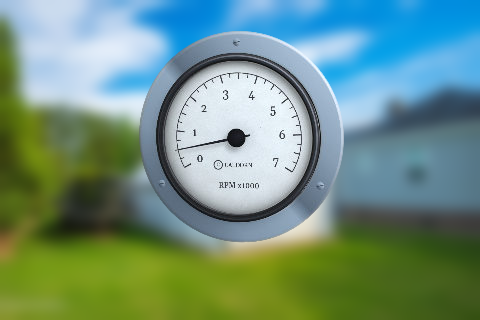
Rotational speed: value=500 unit=rpm
